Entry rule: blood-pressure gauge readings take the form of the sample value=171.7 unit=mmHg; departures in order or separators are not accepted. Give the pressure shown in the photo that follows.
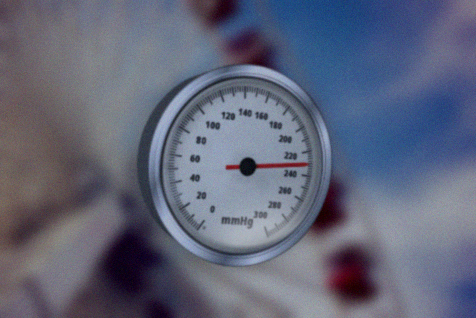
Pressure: value=230 unit=mmHg
